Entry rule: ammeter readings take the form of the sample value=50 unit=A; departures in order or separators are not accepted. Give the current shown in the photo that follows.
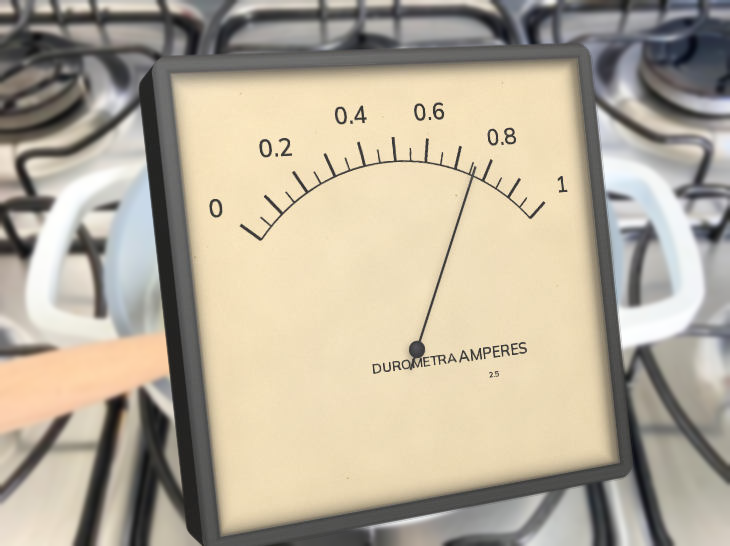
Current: value=0.75 unit=A
